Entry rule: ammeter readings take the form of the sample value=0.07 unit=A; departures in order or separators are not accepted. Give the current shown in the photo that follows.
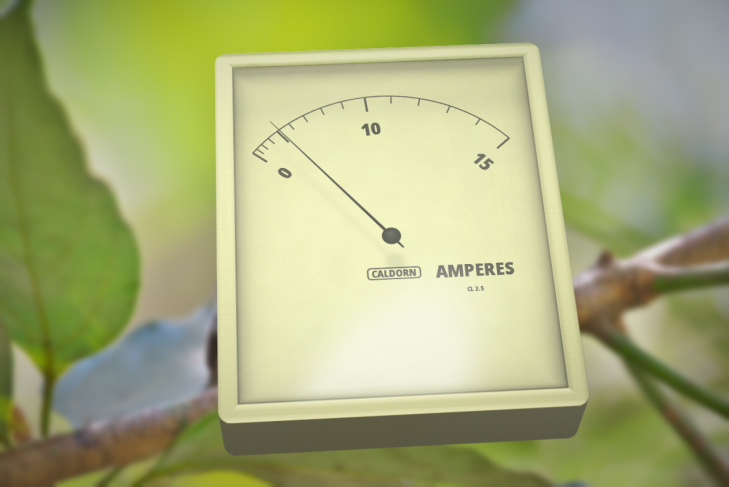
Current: value=5 unit=A
